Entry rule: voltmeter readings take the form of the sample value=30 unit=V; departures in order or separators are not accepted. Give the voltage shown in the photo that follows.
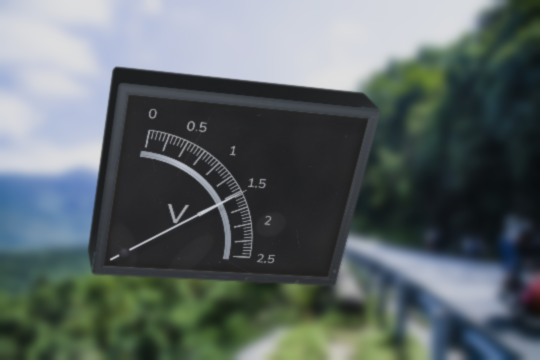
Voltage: value=1.5 unit=V
